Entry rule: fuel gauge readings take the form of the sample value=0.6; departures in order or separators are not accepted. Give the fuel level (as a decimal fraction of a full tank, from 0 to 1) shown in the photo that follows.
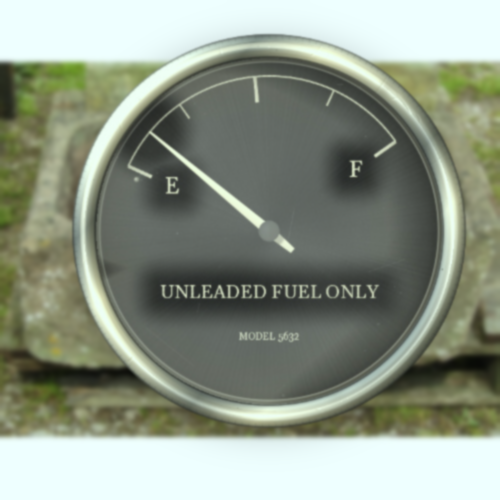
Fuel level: value=0.125
